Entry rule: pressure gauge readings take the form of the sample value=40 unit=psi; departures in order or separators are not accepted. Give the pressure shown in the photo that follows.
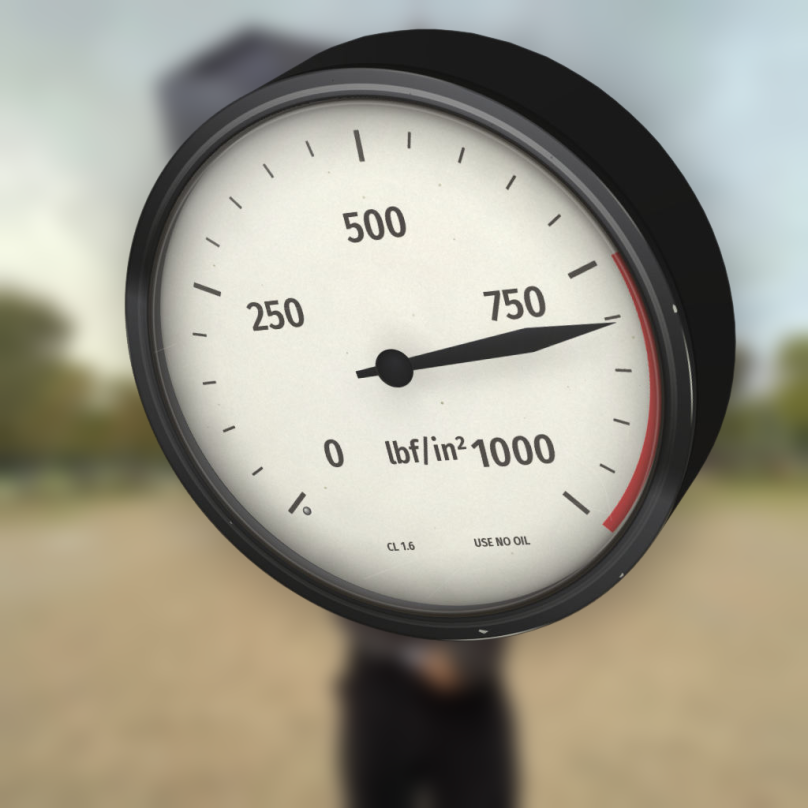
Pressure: value=800 unit=psi
